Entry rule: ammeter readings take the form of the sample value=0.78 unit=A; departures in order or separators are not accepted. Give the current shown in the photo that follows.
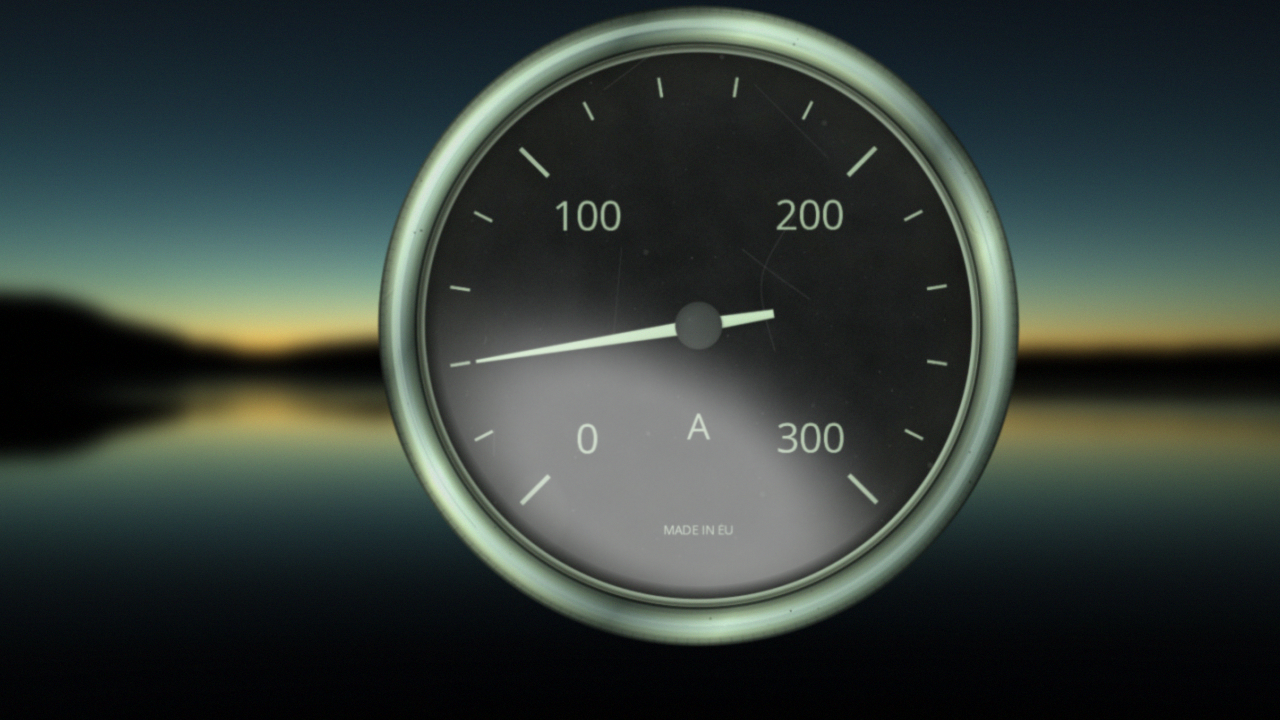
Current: value=40 unit=A
